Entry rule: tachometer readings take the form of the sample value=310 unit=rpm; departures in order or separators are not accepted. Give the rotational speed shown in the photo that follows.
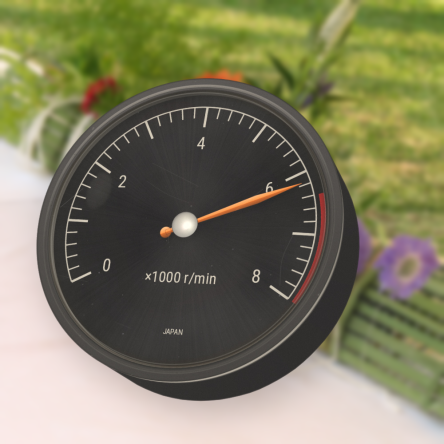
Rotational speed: value=6200 unit=rpm
